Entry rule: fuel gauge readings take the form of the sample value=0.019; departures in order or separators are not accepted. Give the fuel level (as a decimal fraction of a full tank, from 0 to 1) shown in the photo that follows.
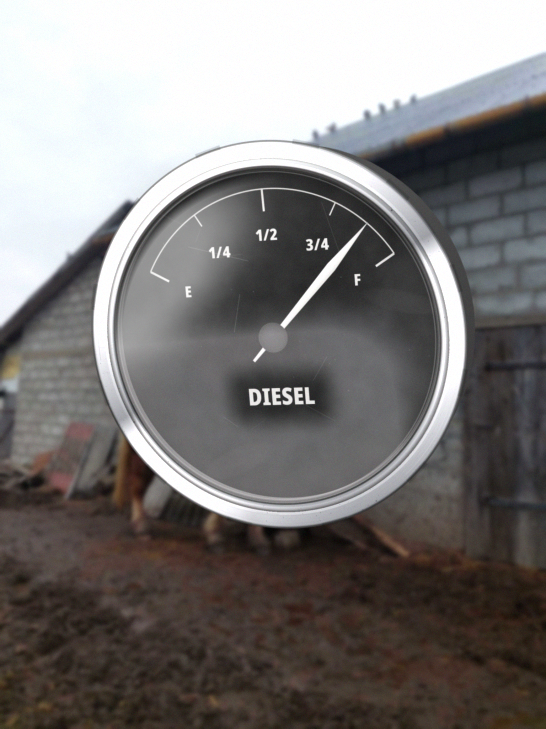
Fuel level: value=0.875
